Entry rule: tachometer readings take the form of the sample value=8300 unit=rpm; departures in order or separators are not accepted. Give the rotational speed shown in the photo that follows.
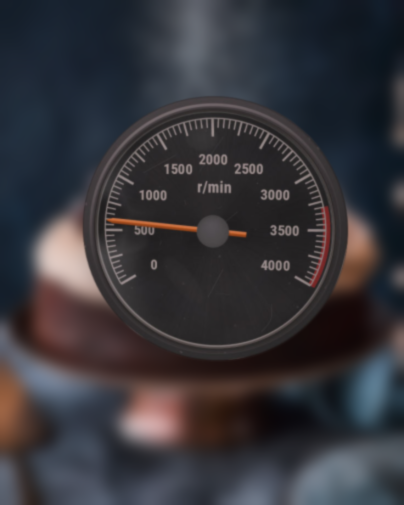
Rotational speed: value=600 unit=rpm
